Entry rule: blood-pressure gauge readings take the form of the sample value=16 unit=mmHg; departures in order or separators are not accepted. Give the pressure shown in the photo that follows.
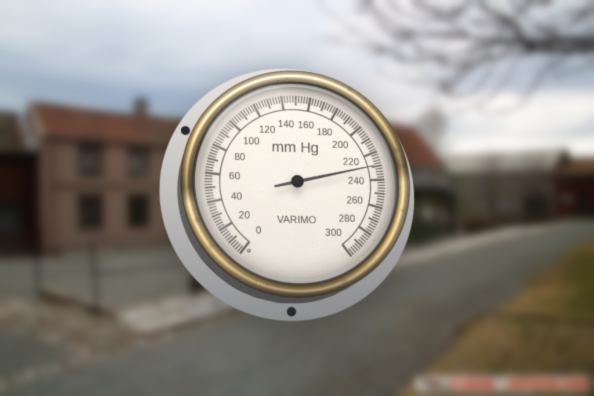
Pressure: value=230 unit=mmHg
